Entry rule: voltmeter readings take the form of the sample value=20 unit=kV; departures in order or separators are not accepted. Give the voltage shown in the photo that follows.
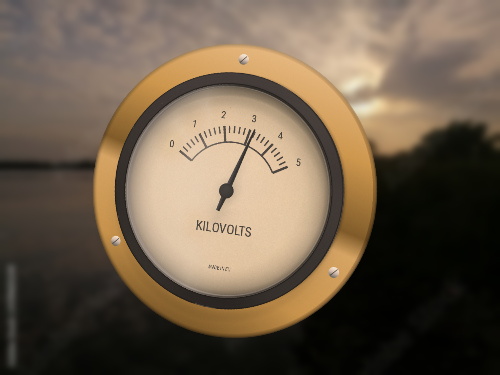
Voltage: value=3.2 unit=kV
